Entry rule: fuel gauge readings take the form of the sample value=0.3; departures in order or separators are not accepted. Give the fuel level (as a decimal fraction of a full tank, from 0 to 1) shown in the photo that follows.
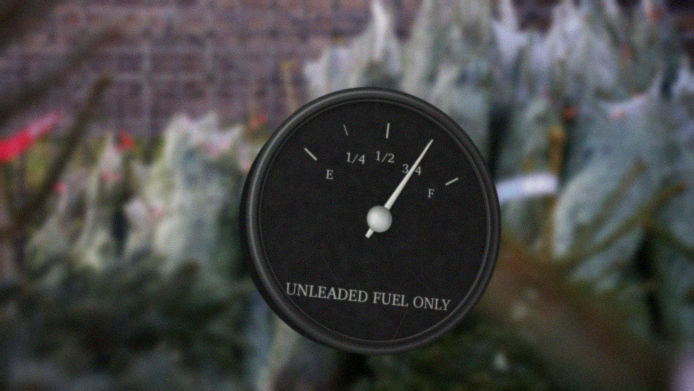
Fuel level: value=0.75
